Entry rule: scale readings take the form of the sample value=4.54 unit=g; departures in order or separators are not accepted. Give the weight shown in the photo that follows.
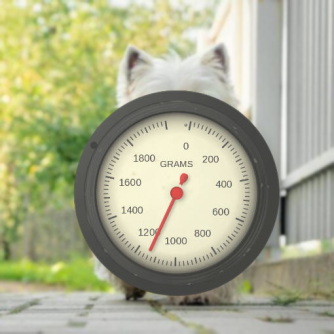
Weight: value=1140 unit=g
